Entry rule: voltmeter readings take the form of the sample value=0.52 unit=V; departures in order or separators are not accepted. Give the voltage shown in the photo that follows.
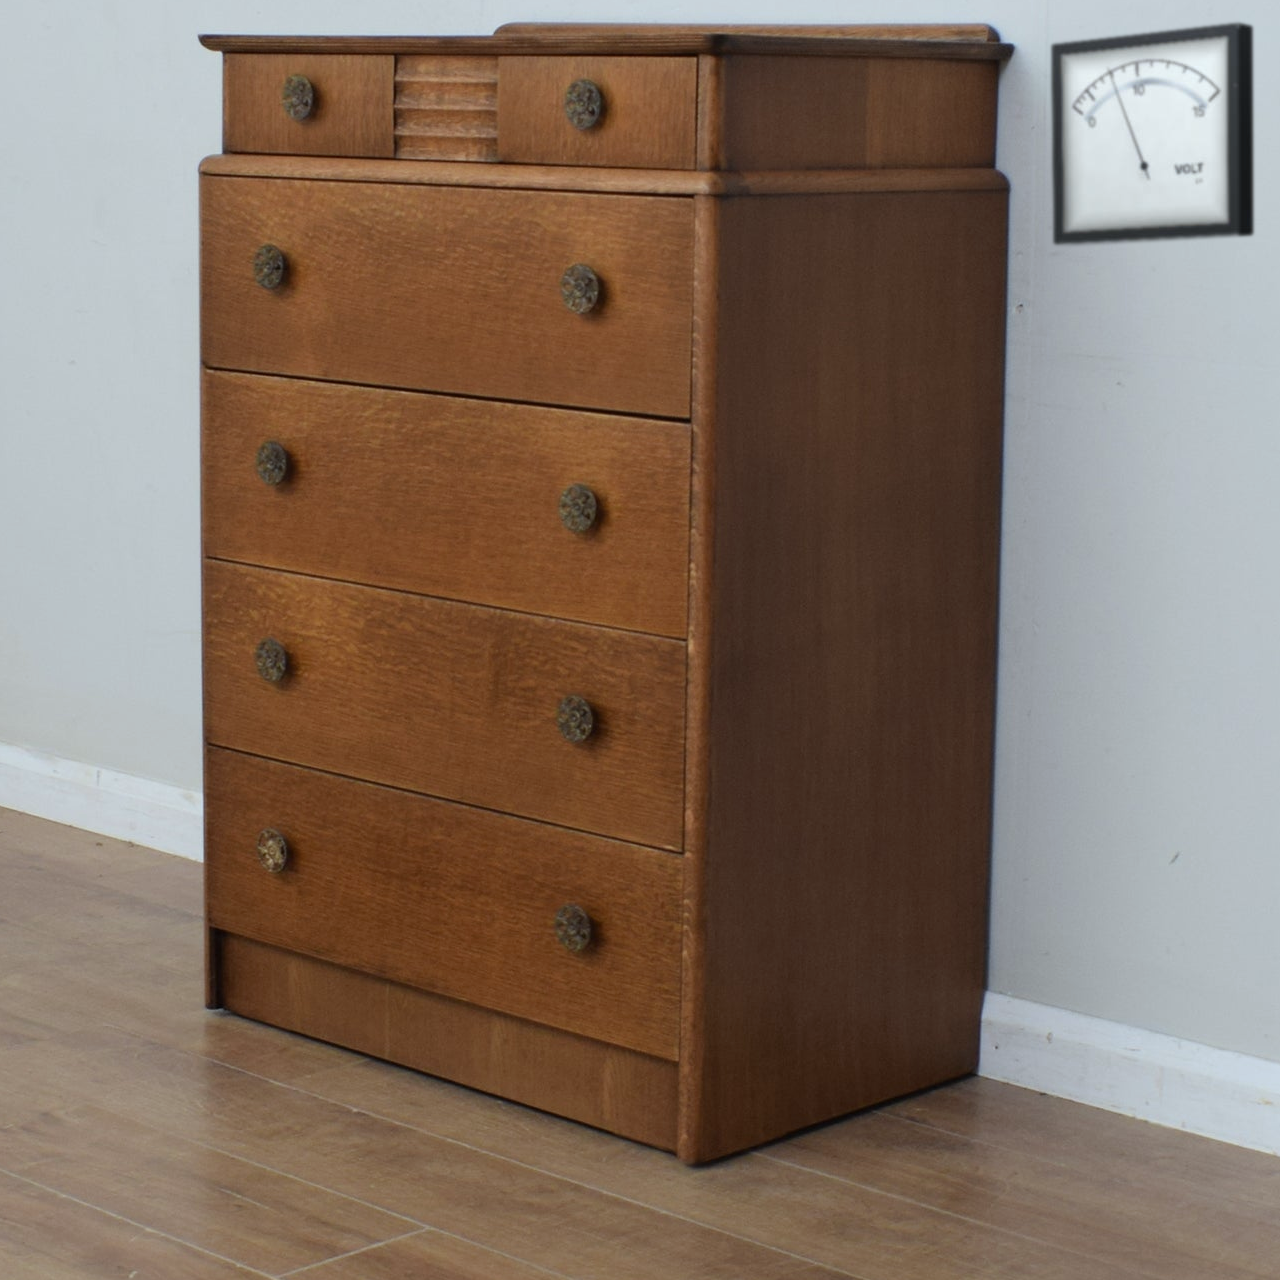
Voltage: value=8 unit=V
